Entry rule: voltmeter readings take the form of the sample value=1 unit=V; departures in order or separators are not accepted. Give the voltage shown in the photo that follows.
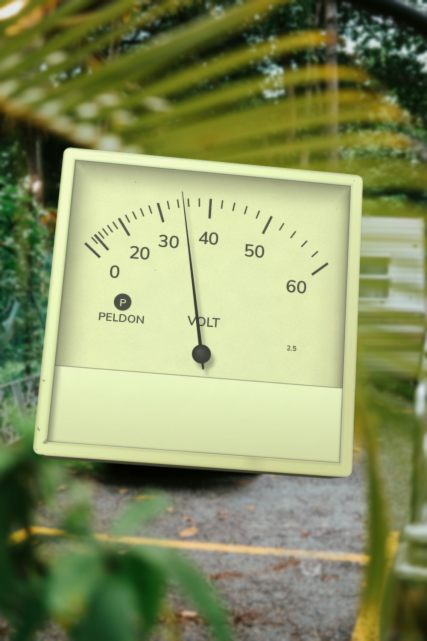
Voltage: value=35 unit=V
